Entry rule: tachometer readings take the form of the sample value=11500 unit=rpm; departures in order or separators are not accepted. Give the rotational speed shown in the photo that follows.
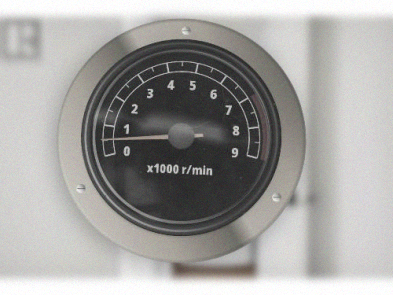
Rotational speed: value=500 unit=rpm
